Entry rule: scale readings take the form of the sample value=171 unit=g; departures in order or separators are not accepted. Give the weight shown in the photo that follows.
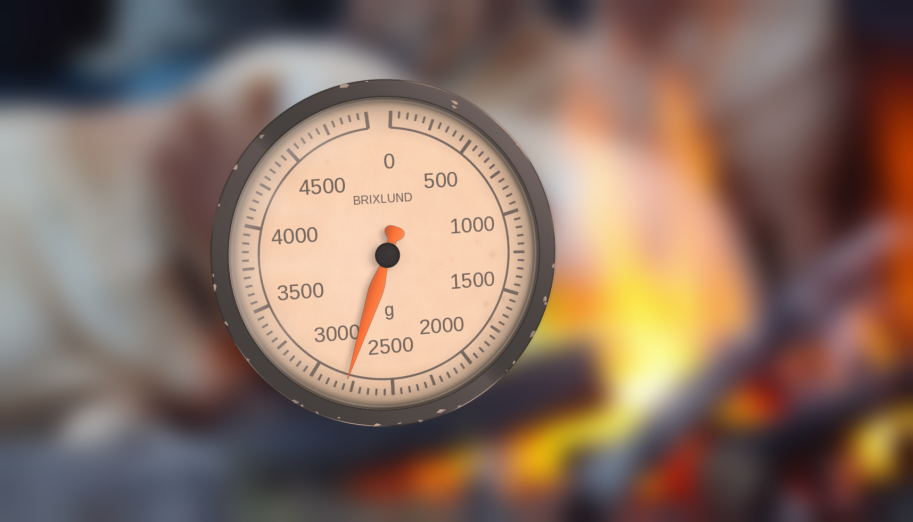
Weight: value=2800 unit=g
